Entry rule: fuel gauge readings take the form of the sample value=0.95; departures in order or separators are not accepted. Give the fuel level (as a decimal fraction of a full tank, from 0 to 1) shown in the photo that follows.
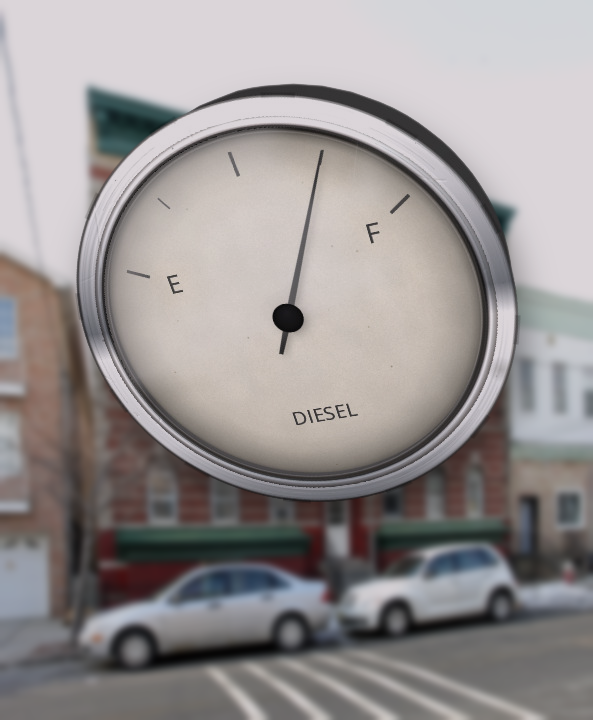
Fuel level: value=0.75
